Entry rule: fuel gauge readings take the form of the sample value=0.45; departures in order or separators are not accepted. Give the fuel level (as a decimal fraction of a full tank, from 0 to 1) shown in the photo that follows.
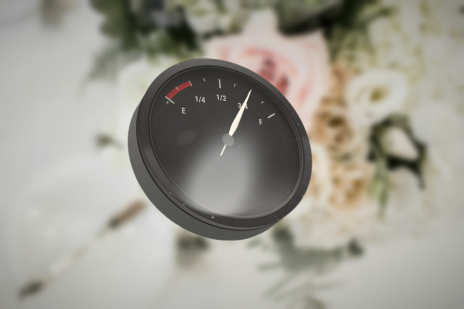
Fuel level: value=0.75
